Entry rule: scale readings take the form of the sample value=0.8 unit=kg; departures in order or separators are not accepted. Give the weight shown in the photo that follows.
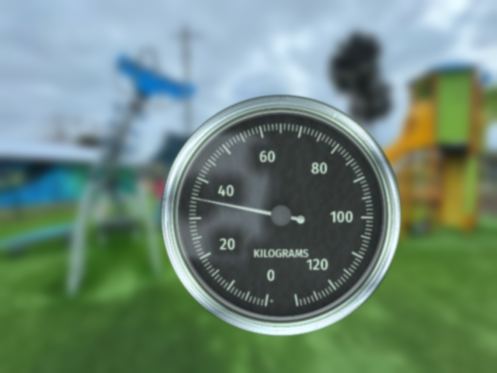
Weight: value=35 unit=kg
